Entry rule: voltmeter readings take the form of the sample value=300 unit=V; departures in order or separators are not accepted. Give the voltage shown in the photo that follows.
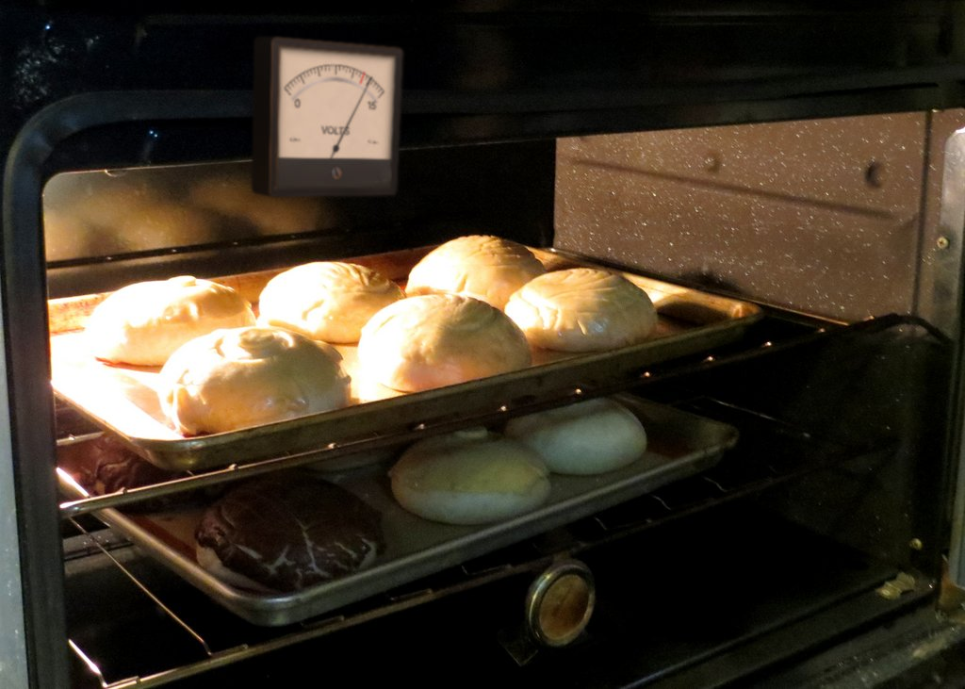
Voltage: value=12.5 unit=V
